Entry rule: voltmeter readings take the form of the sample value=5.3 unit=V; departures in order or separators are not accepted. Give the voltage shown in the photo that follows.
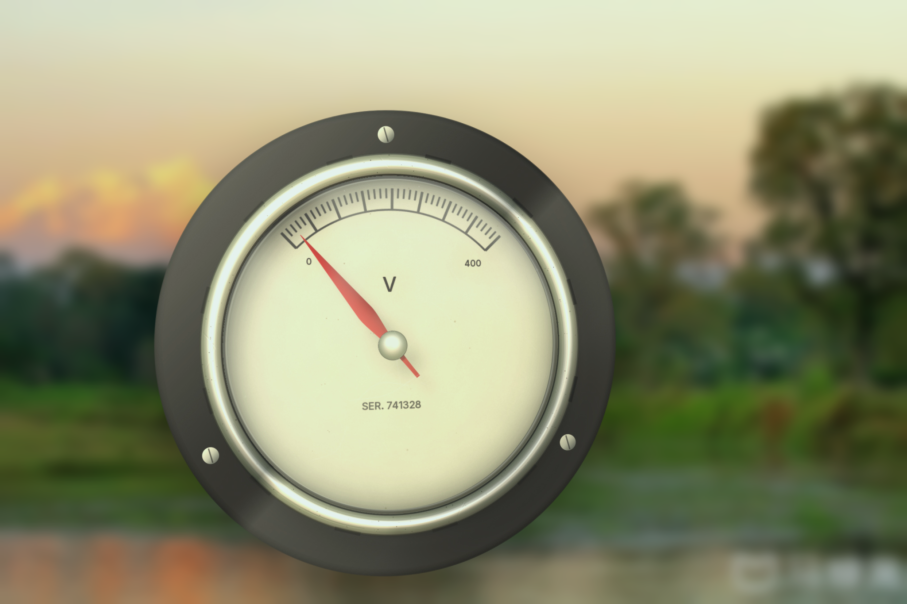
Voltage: value=20 unit=V
